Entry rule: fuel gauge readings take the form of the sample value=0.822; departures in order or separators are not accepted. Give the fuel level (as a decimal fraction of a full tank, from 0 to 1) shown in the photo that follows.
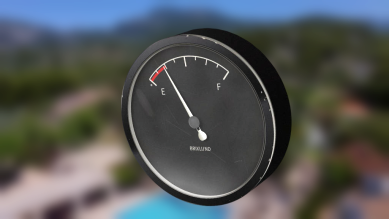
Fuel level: value=0.25
